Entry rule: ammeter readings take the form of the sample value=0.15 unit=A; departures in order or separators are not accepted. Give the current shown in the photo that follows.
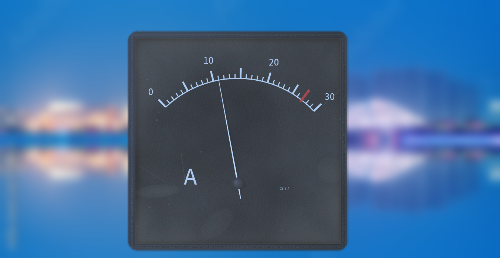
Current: value=11 unit=A
